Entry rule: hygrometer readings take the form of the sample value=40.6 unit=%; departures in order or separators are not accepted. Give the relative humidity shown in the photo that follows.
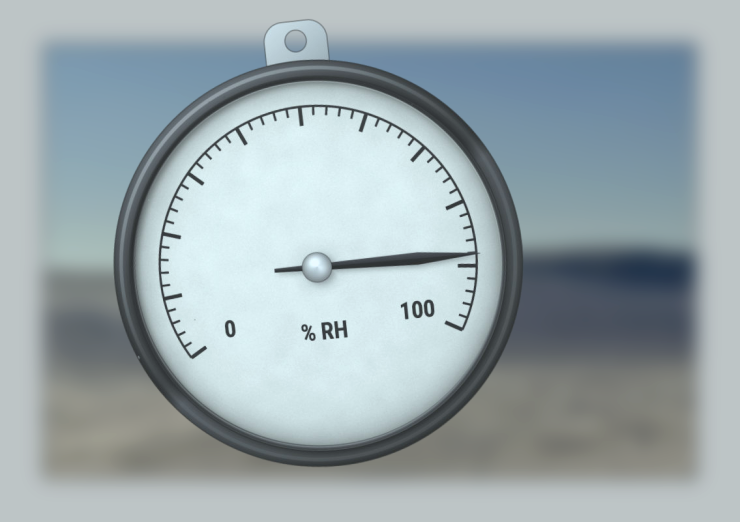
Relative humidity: value=88 unit=%
